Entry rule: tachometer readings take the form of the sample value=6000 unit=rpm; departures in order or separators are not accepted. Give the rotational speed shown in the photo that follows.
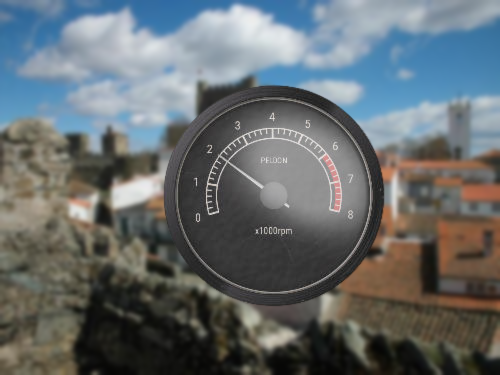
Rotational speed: value=2000 unit=rpm
